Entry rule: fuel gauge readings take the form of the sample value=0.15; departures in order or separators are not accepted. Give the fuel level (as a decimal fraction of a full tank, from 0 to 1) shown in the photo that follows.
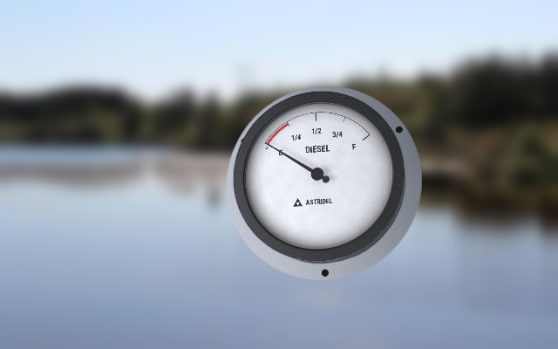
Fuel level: value=0
